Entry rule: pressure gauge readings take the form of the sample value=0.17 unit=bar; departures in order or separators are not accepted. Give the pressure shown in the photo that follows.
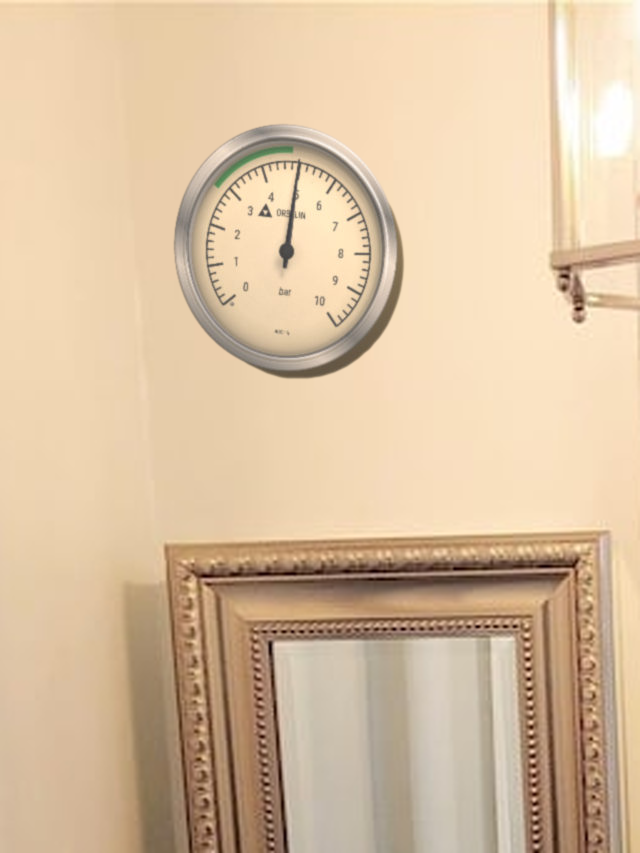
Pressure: value=5 unit=bar
